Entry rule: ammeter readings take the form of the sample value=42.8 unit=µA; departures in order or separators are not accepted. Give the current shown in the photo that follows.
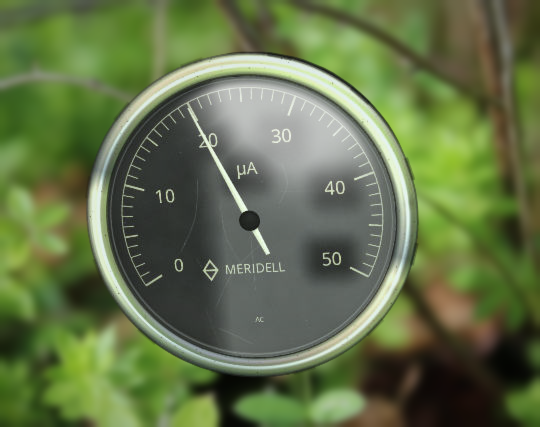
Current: value=20 unit=µA
